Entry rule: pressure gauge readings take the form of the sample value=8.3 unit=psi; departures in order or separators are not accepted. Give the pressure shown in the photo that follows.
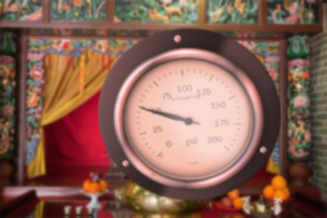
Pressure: value=50 unit=psi
